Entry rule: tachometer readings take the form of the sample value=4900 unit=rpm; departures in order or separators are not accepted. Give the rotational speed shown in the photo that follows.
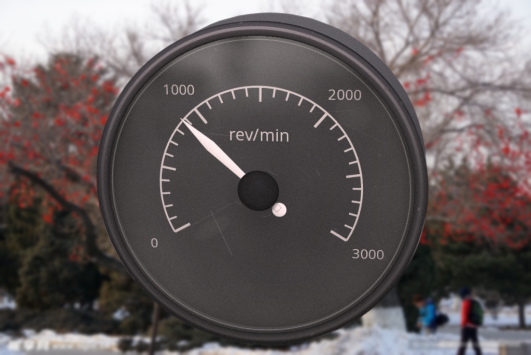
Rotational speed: value=900 unit=rpm
